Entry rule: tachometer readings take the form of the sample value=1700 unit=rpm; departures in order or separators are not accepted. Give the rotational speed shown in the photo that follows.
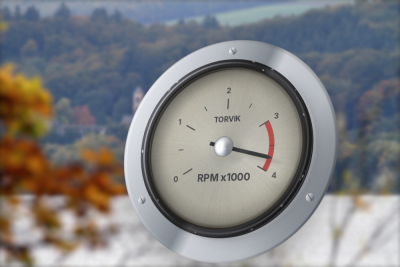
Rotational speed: value=3750 unit=rpm
